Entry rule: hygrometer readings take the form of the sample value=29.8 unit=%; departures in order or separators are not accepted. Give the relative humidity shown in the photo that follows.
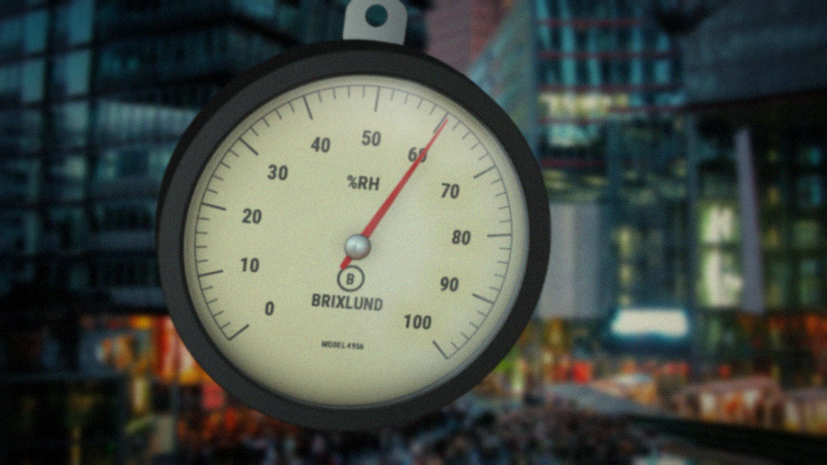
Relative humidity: value=60 unit=%
